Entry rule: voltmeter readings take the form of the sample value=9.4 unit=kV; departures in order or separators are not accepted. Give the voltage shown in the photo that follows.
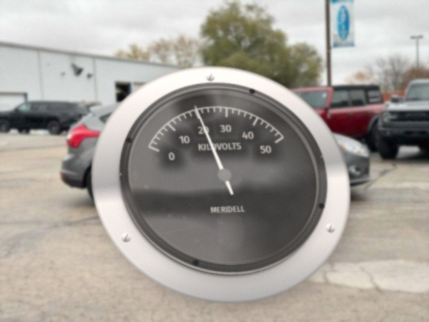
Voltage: value=20 unit=kV
